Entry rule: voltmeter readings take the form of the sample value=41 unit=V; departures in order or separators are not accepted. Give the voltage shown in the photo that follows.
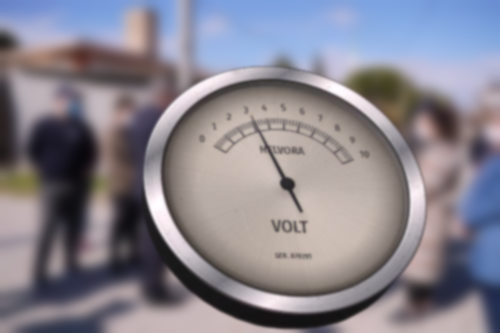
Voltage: value=3 unit=V
